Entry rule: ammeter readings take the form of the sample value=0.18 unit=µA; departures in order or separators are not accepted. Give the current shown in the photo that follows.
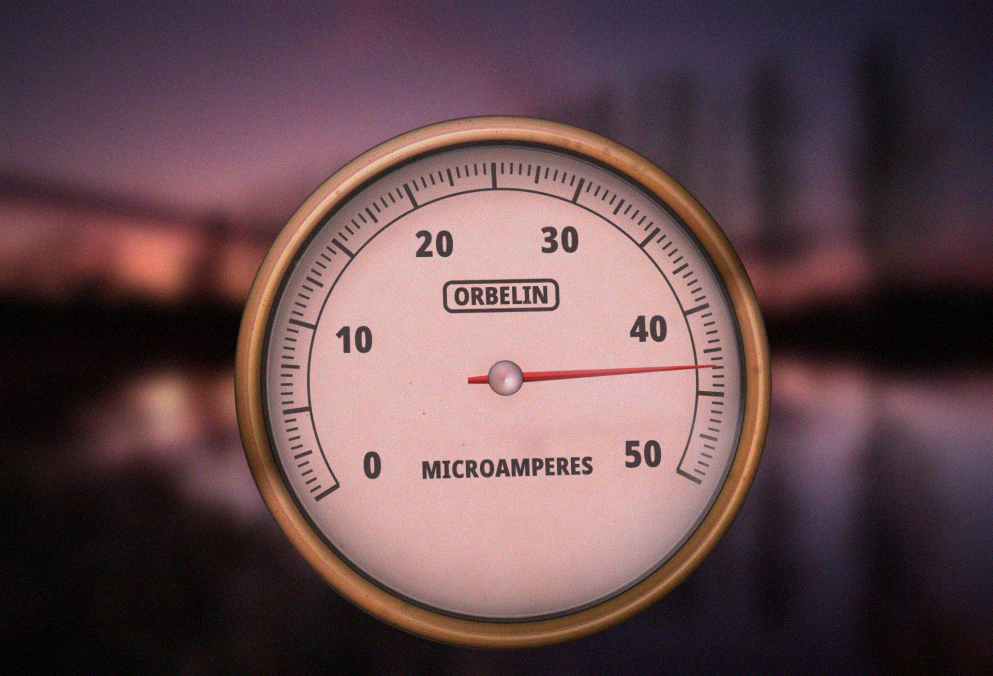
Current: value=43.5 unit=µA
